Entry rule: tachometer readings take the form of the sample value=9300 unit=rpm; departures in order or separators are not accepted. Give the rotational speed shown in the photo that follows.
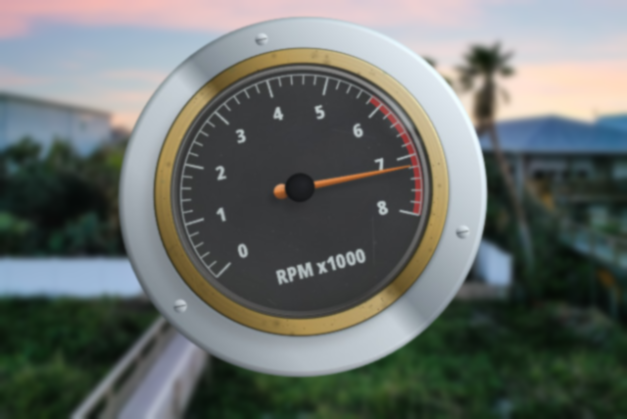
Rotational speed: value=7200 unit=rpm
